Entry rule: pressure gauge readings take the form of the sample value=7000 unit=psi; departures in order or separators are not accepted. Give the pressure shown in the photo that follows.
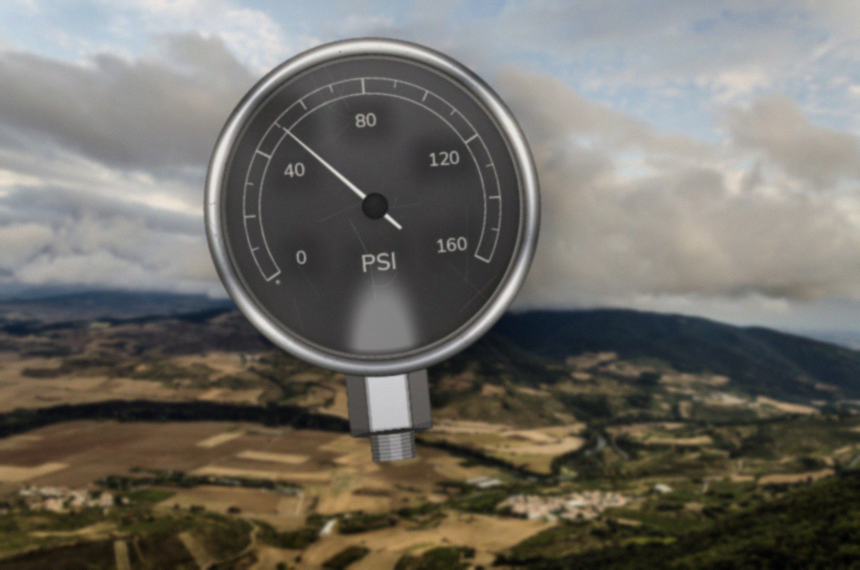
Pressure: value=50 unit=psi
